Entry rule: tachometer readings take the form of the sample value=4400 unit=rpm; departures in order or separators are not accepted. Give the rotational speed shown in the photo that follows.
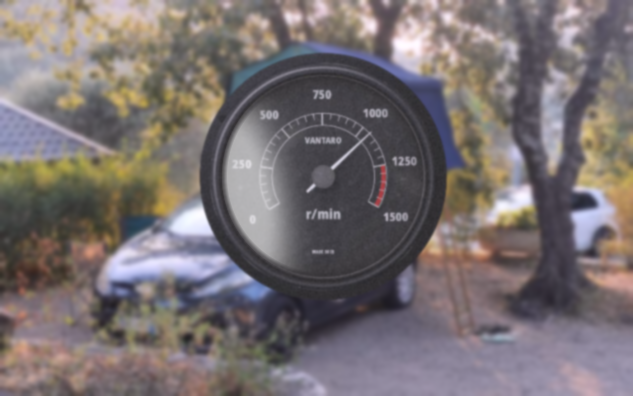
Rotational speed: value=1050 unit=rpm
